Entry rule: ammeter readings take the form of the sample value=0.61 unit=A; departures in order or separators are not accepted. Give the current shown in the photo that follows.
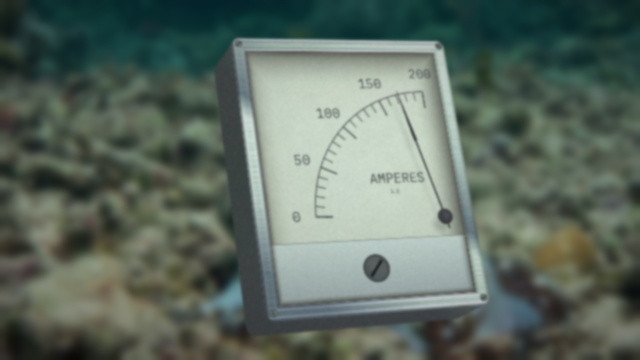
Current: value=170 unit=A
